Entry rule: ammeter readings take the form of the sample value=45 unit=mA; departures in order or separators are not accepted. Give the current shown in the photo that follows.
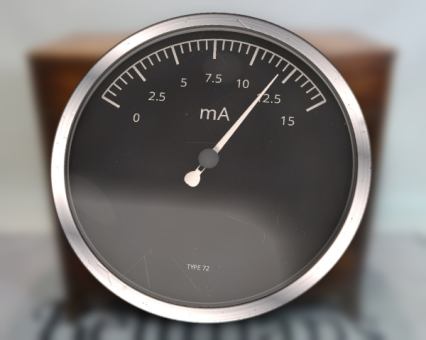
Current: value=12 unit=mA
